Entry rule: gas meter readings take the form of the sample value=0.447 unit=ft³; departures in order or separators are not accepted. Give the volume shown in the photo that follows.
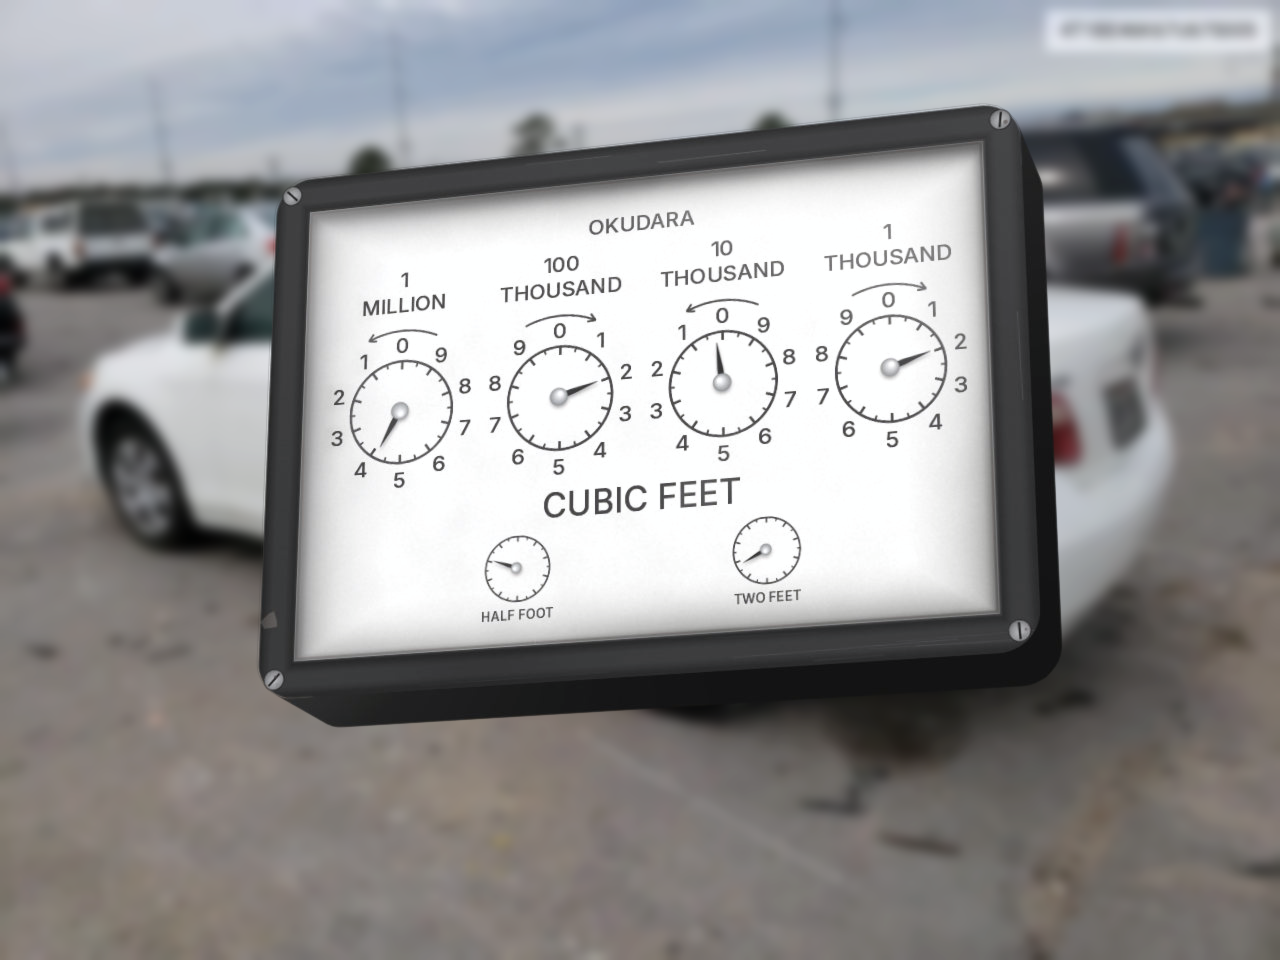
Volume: value=420200 unit=ft³
